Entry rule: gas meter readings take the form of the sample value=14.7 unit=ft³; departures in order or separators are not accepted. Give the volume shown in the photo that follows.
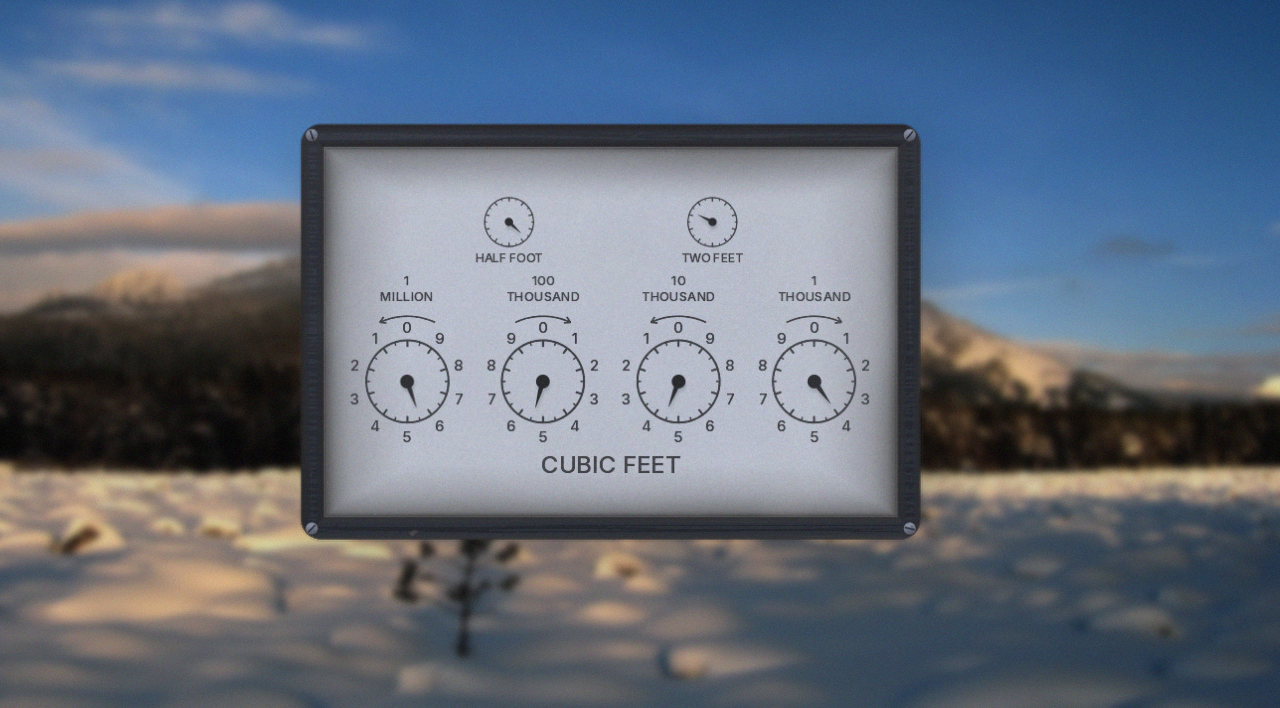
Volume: value=554400 unit=ft³
